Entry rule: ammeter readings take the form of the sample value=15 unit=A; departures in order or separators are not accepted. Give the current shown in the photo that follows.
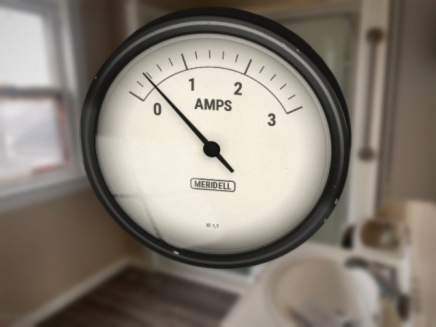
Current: value=0.4 unit=A
